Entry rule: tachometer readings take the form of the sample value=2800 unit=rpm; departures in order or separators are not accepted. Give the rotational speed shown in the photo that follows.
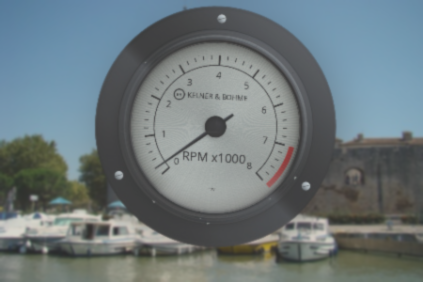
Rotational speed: value=200 unit=rpm
